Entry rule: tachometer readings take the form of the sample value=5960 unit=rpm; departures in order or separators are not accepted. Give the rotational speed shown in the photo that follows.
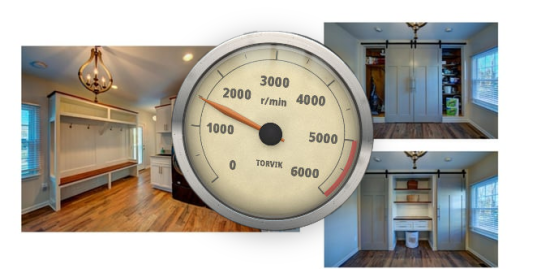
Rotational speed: value=1500 unit=rpm
